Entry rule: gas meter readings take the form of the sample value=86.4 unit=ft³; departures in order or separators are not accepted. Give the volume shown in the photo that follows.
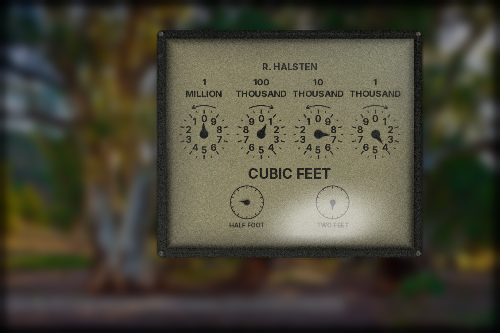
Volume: value=7400 unit=ft³
